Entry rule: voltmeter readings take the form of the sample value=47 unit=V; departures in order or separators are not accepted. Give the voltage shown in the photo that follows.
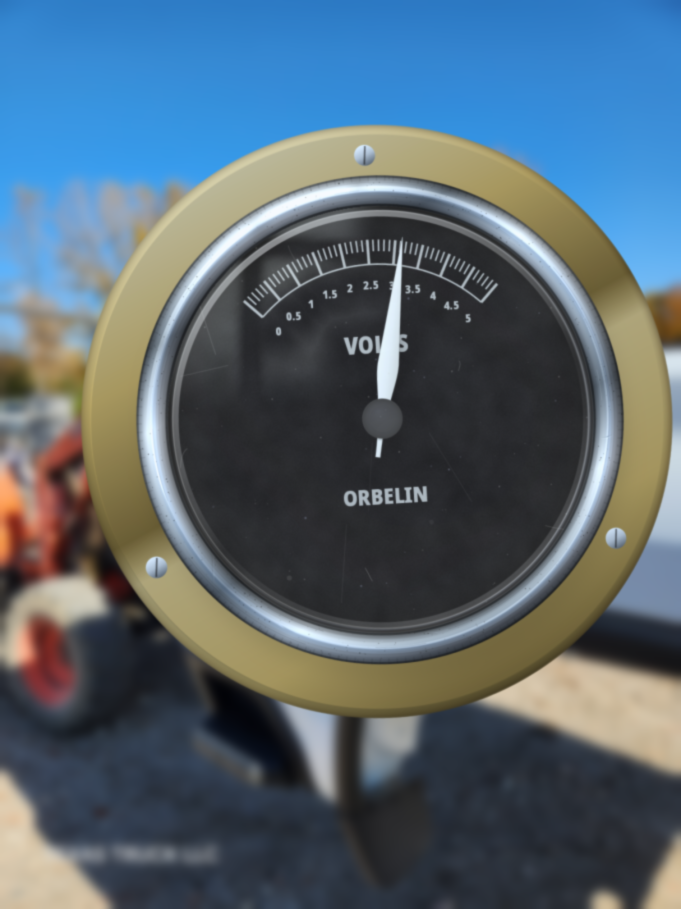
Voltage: value=3.1 unit=V
